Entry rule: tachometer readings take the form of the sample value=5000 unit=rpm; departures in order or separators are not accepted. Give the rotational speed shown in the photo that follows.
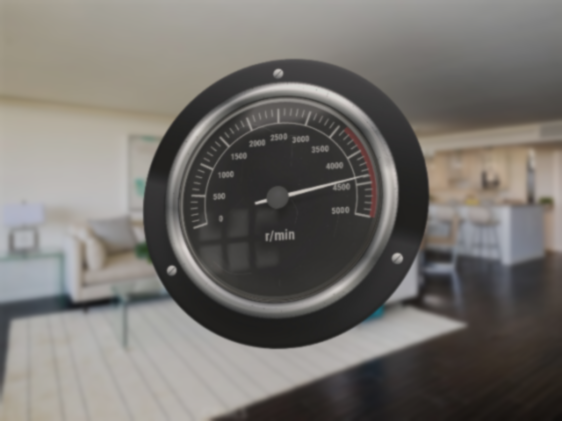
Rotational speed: value=4400 unit=rpm
